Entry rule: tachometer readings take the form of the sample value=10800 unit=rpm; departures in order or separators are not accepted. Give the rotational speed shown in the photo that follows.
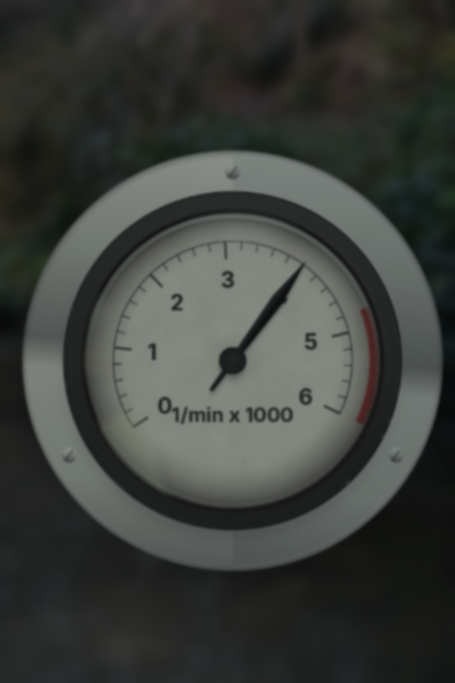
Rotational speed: value=4000 unit=rpm
